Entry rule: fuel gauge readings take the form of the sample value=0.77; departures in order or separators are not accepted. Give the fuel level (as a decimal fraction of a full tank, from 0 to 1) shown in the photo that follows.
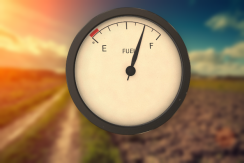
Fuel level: value=0.75
